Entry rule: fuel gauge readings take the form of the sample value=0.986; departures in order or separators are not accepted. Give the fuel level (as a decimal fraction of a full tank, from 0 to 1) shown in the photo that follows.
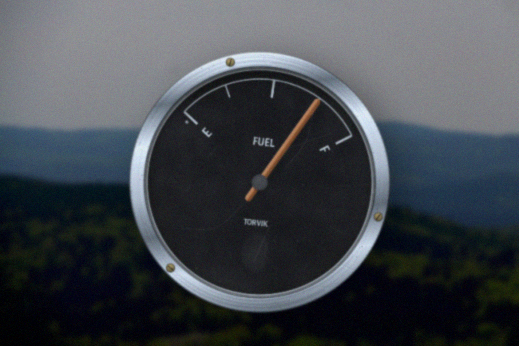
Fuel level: value=0.75
